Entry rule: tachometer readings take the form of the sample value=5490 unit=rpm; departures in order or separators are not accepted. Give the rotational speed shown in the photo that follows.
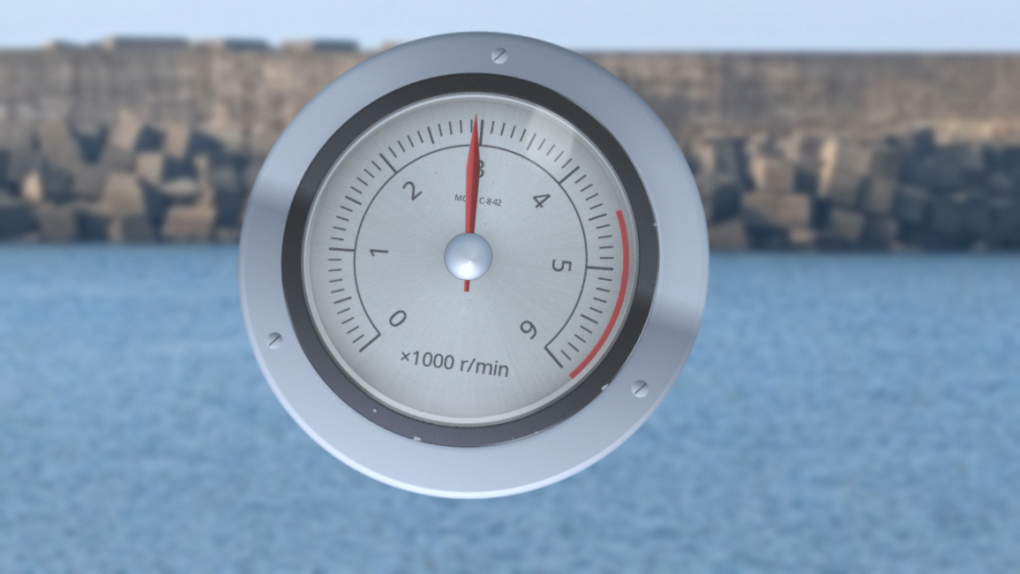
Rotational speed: value=2950 unit=rpm
